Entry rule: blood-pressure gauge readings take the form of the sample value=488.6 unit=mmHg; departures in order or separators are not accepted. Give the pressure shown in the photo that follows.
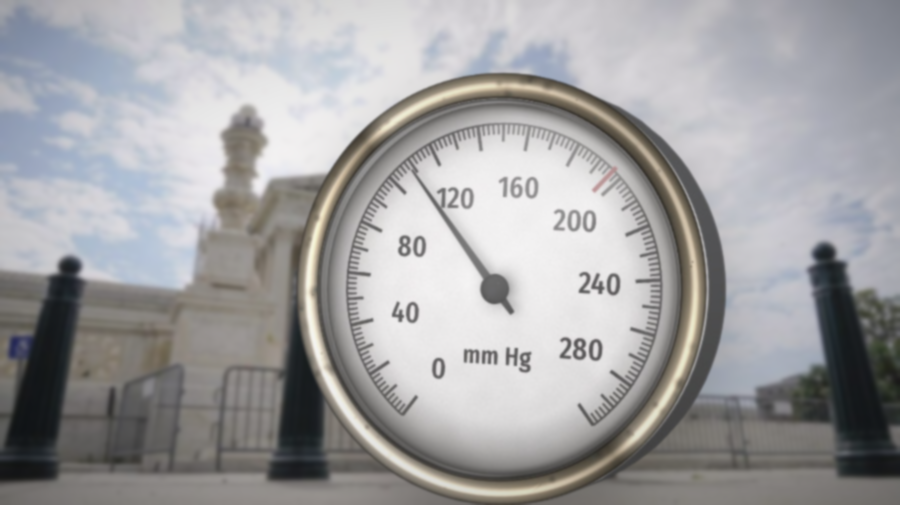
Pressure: value=110 unit=mmHg
